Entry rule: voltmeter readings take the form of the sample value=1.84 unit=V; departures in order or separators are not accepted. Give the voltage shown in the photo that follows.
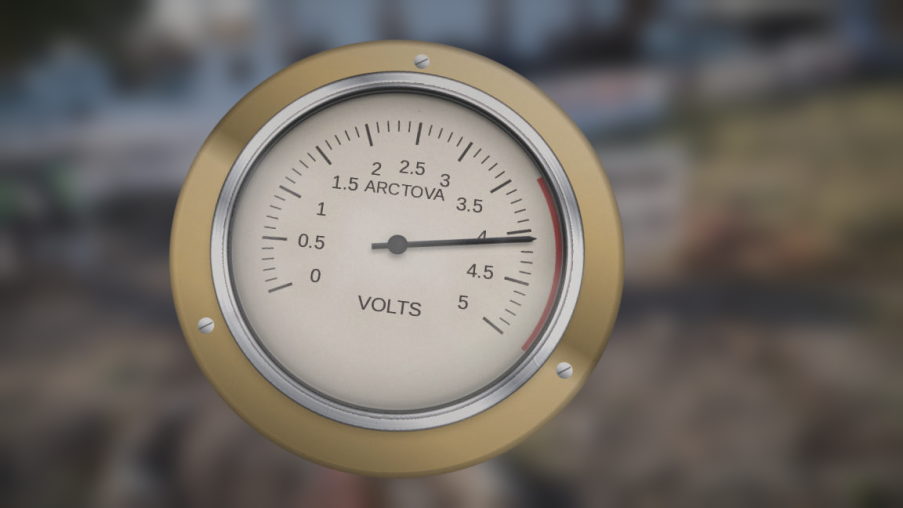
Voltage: value=4.1 unit=V
